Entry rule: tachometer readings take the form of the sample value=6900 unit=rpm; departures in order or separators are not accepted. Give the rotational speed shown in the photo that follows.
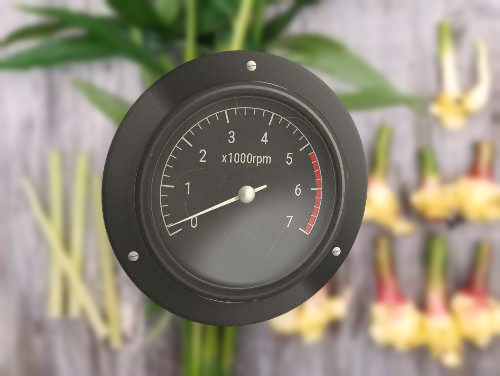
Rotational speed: value=200 unit=rpm
